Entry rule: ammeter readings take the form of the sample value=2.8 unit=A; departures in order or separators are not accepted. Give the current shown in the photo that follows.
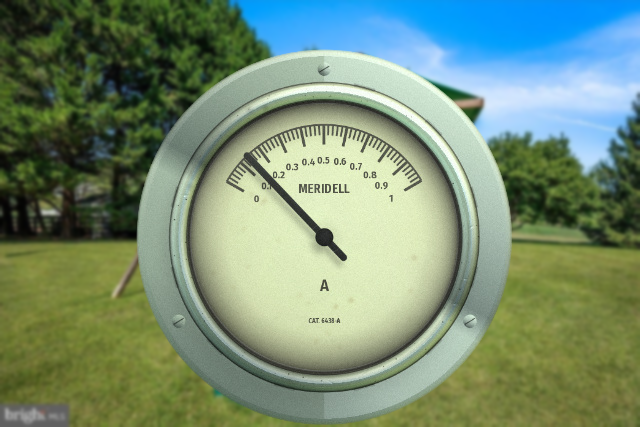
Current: value=0.14 unit=A
